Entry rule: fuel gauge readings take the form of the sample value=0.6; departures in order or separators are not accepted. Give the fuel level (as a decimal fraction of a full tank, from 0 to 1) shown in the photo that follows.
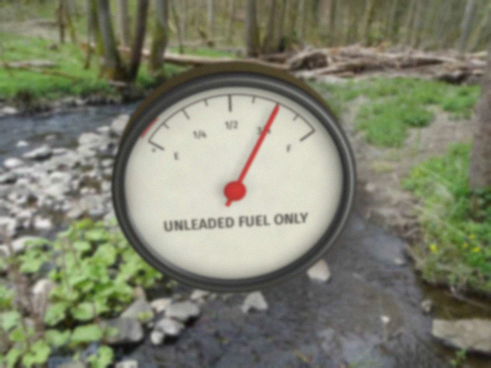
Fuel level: value=0.75
